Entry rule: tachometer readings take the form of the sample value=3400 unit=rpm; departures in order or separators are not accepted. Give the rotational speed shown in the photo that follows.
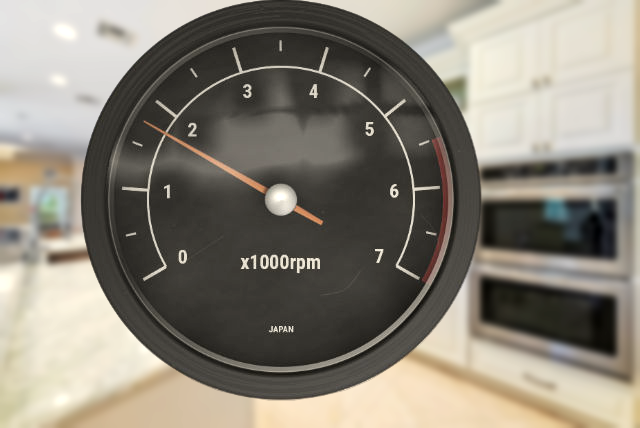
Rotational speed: value=1750 unit=rpm
